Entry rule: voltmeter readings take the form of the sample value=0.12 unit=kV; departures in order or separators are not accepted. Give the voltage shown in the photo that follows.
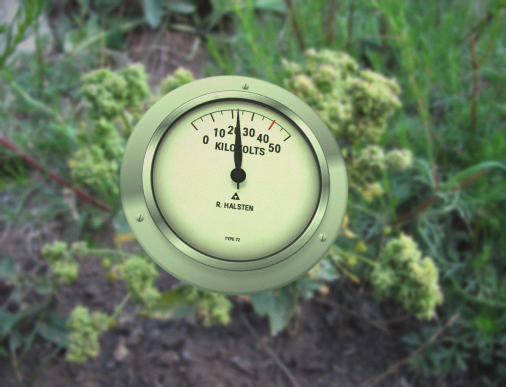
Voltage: value=22.5 unit=kV
